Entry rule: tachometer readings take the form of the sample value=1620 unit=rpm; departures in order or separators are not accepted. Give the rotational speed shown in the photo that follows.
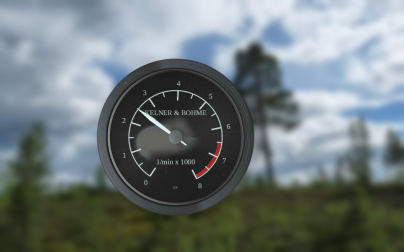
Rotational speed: value=2500 unit=rpm
